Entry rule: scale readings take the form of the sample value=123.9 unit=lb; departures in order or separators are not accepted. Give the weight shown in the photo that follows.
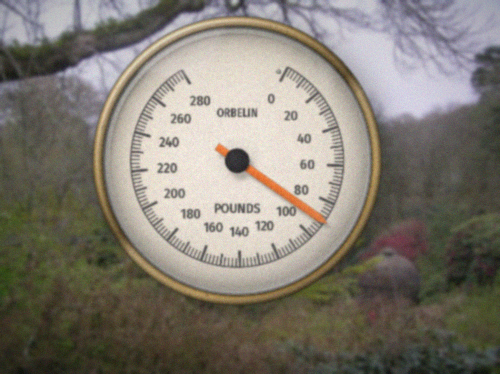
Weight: value=90 unit=lb
